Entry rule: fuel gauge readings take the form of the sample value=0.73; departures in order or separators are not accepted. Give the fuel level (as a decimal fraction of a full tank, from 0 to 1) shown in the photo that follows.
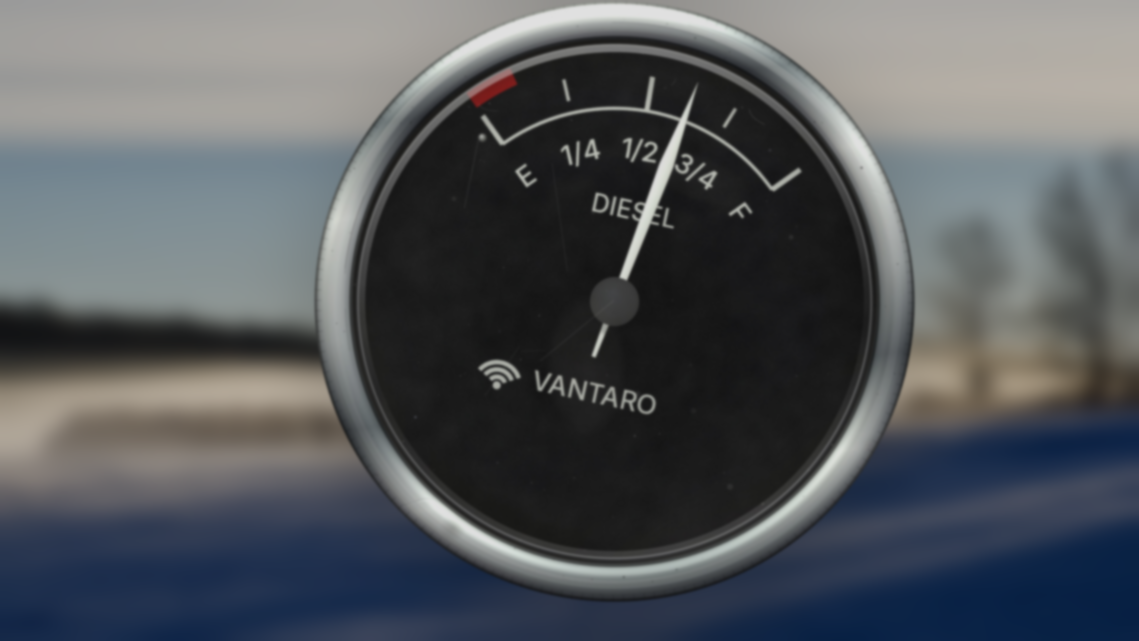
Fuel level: value=0.625
